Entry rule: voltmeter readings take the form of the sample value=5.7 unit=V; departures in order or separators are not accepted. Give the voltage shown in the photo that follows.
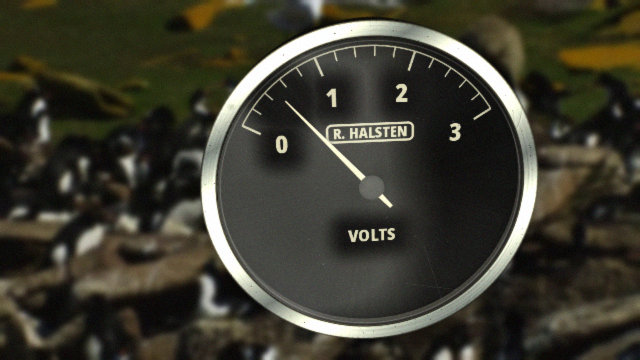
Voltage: value=0.5 unit=V
